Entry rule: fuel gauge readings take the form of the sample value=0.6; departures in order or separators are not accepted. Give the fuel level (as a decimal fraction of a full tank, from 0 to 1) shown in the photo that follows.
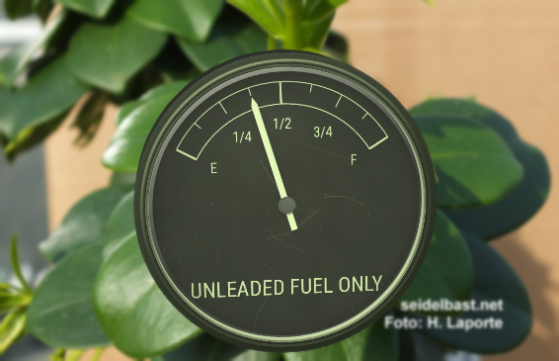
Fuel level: value=0.375
